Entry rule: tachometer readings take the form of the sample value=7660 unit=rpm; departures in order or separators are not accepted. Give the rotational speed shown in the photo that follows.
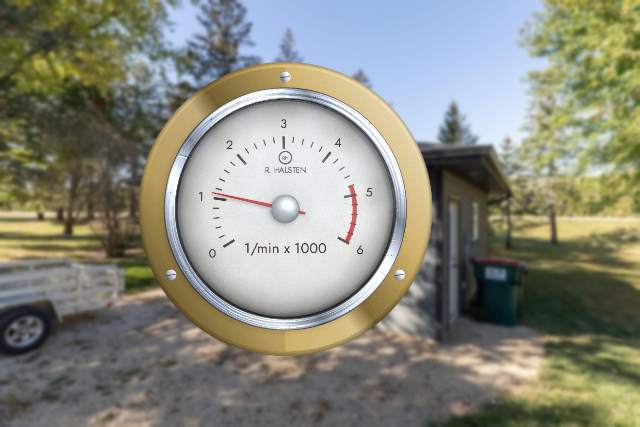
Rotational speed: value=1100 unit=rpm
